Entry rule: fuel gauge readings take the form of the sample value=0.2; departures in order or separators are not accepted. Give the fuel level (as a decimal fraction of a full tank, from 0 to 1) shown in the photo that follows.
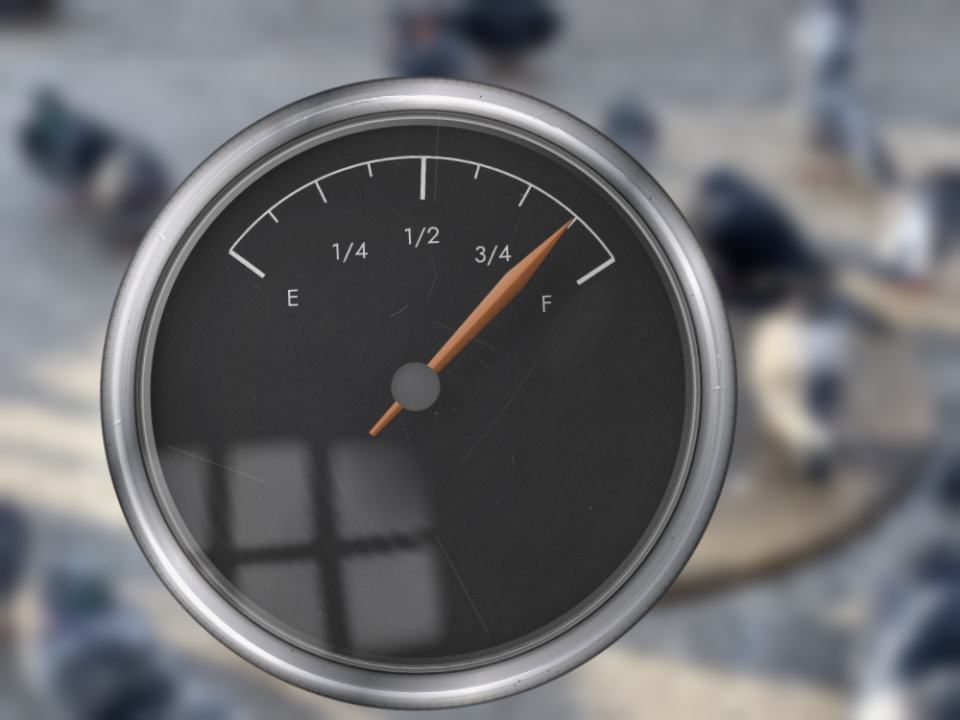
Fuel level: value=0.875
